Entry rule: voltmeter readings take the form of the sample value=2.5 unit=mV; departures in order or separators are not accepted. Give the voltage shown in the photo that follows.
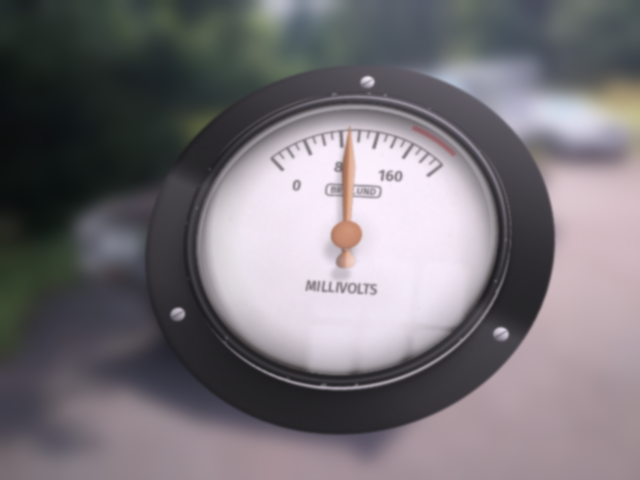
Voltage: value=90 unit=mV
